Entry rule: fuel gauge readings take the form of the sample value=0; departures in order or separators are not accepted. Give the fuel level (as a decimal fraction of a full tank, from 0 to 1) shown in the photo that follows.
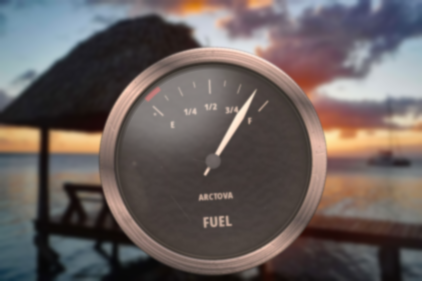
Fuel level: value=0.875
